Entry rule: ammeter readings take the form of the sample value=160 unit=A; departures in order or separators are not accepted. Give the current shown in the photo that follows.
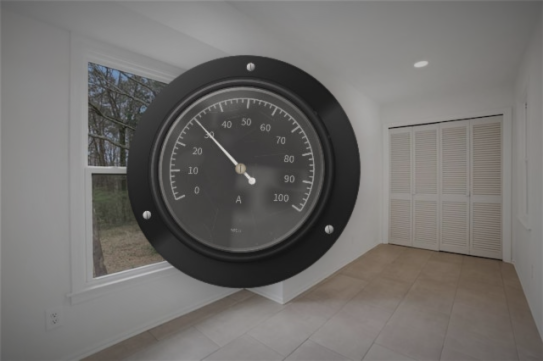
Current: value=30 unit=A
